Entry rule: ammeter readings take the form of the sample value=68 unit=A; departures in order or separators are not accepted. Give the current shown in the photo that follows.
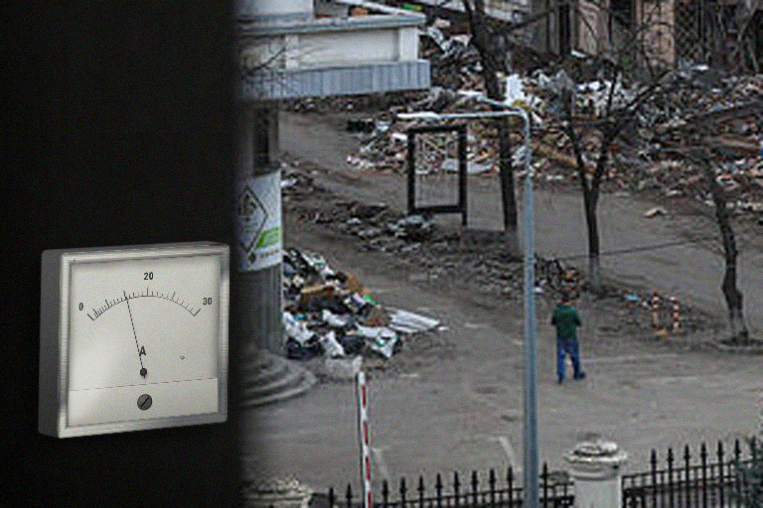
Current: value=15 unit=A
